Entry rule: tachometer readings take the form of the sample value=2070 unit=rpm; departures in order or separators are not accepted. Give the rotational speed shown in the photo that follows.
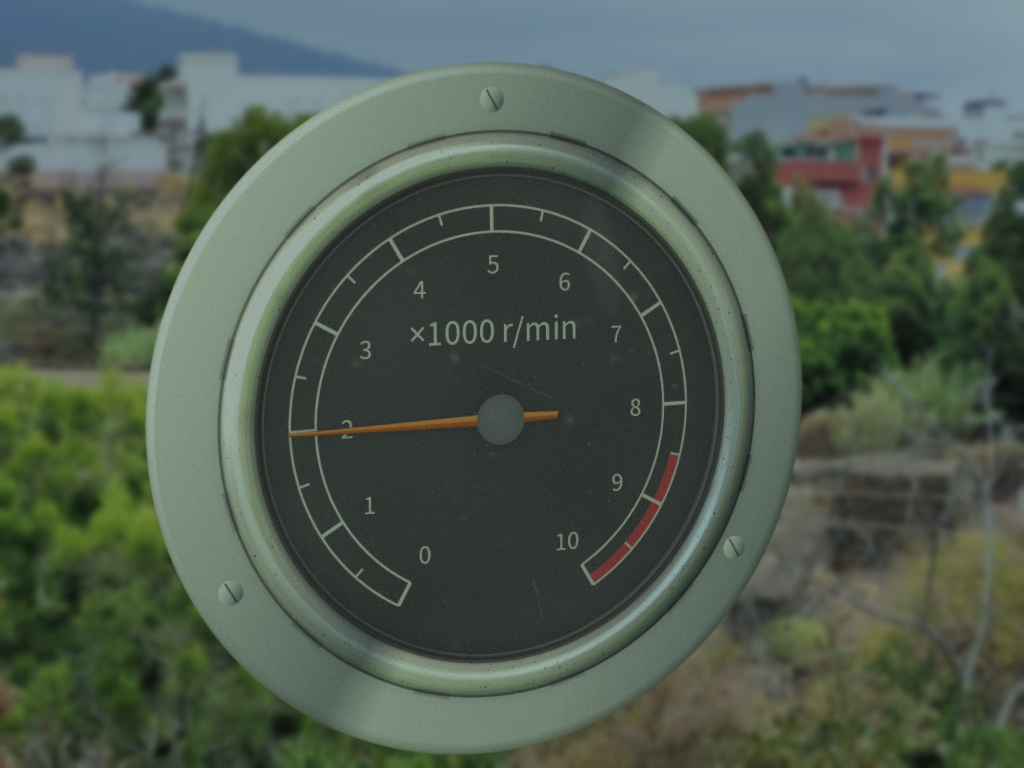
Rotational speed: value=2000 unit=rpm
